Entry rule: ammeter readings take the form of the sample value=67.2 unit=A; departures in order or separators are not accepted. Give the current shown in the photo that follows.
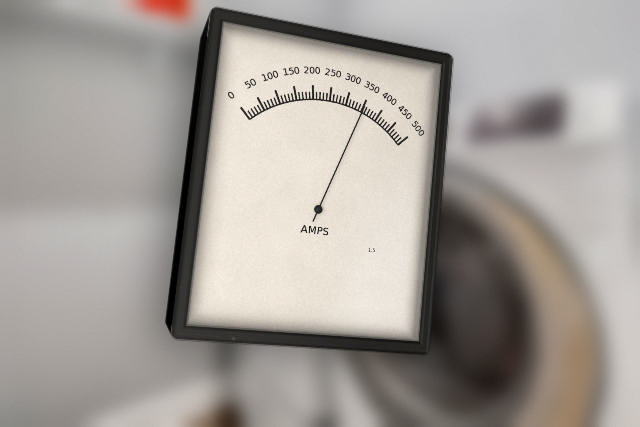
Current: value=350 unit=A
